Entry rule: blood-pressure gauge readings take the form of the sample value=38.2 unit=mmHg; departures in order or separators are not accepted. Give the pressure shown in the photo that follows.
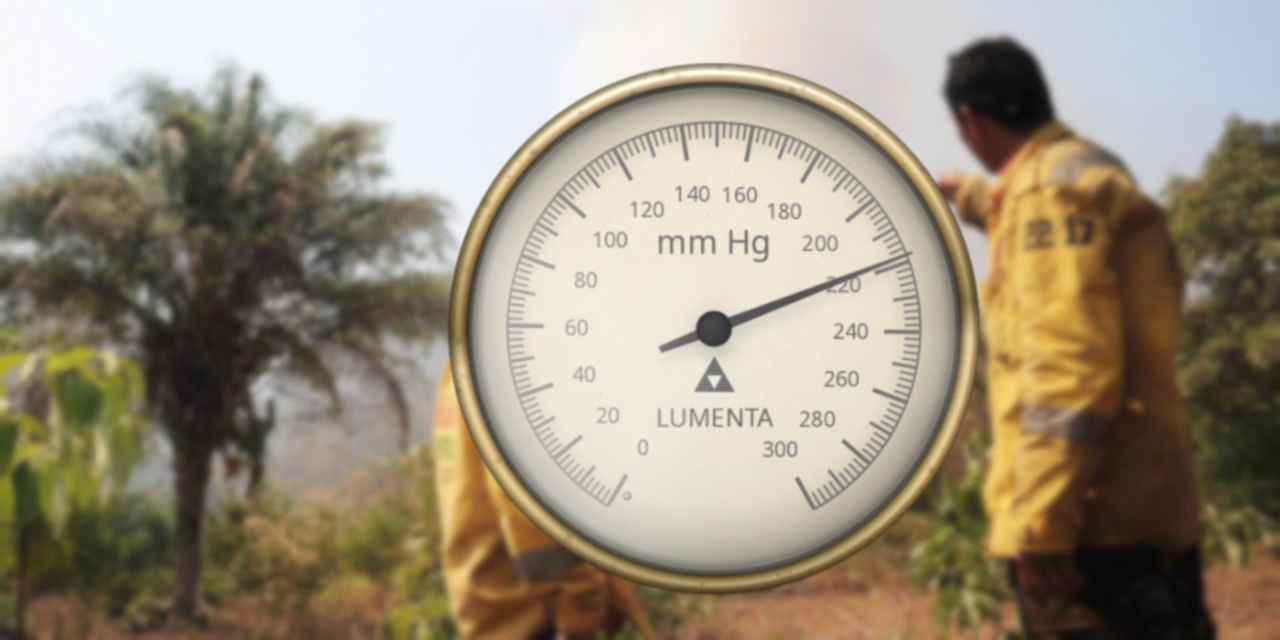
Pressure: value=218 unit=mmHg
